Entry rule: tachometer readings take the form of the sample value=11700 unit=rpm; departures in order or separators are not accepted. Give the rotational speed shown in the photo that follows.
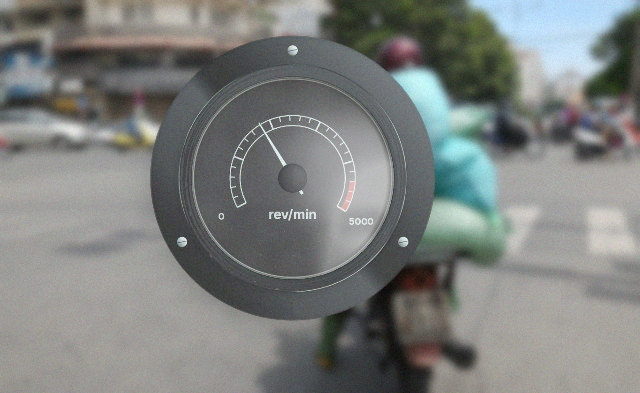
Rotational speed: value=1800 unit=rpm
